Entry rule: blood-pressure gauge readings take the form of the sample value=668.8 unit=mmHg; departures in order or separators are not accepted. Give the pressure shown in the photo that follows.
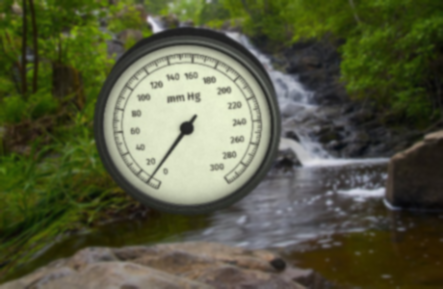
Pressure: value=10 unit=mmHg
